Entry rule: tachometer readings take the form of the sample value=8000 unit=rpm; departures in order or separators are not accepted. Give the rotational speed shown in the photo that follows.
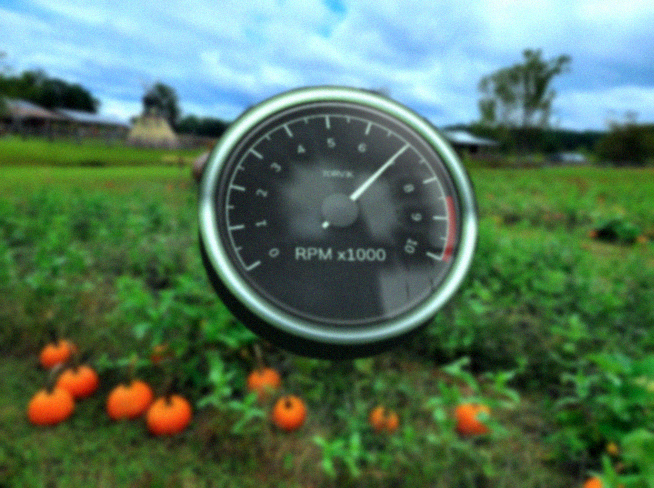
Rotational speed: value=7000 unit=rpm
